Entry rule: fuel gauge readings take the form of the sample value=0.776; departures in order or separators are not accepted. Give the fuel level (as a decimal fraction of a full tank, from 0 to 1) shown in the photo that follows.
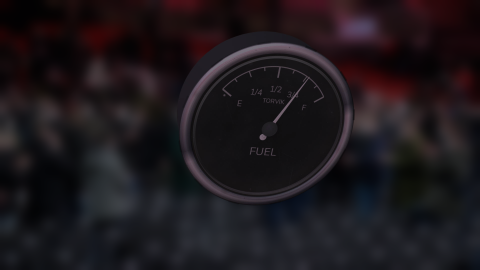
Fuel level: value=0.75
